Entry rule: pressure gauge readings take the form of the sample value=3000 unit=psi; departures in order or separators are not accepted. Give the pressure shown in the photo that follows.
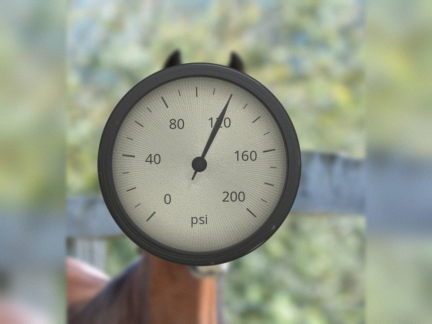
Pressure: value=120 unit=psi
